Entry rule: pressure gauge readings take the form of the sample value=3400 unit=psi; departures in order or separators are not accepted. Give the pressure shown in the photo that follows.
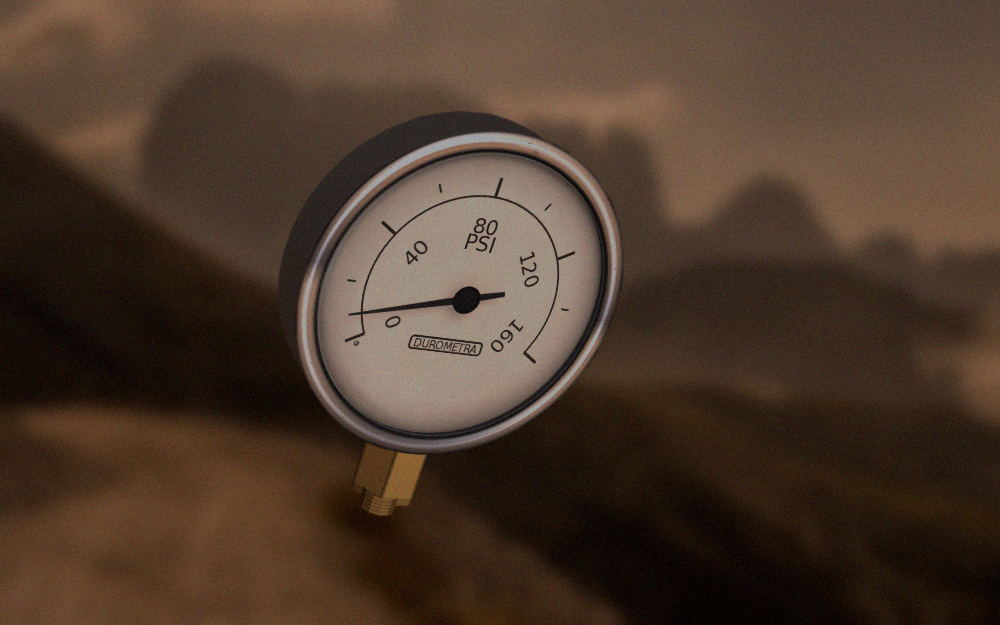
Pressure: value=10 unit=psi
